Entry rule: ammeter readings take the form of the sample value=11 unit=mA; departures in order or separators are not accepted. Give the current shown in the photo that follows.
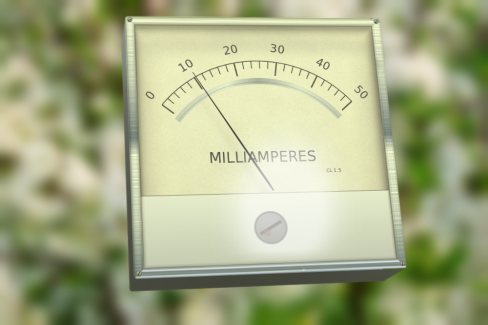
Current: value=10 unit=mA
